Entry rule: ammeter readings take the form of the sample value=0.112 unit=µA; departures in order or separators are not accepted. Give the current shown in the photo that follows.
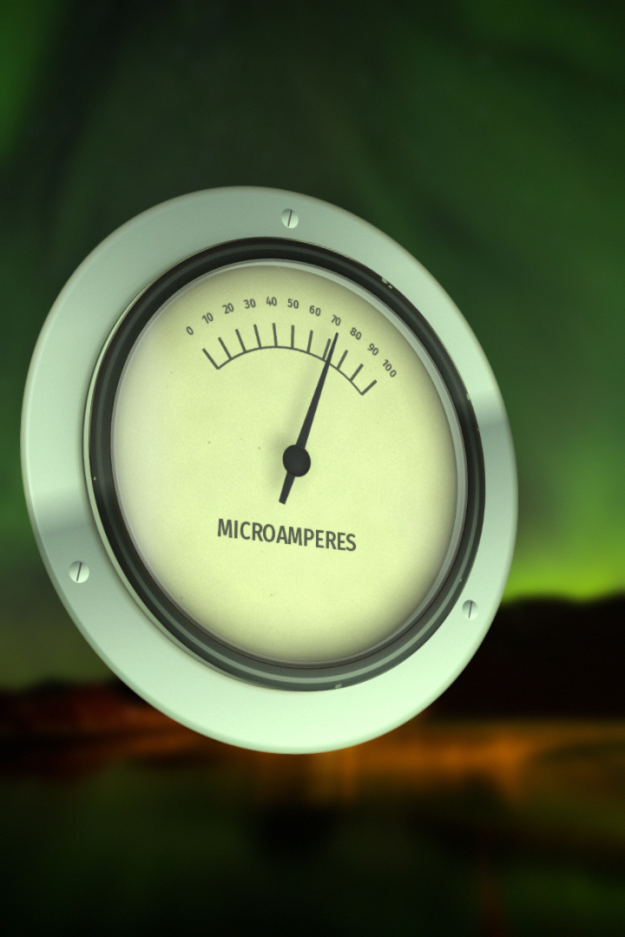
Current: value=70 unit=µA
